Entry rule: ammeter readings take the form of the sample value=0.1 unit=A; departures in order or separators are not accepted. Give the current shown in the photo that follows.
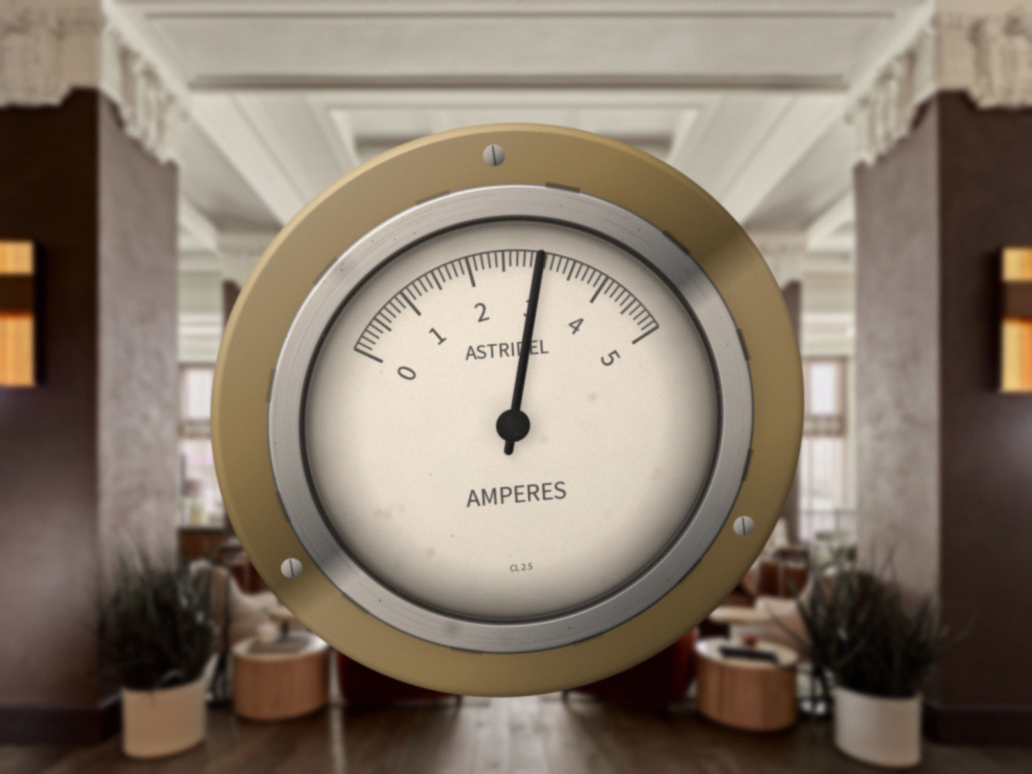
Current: value=3 unit=A
